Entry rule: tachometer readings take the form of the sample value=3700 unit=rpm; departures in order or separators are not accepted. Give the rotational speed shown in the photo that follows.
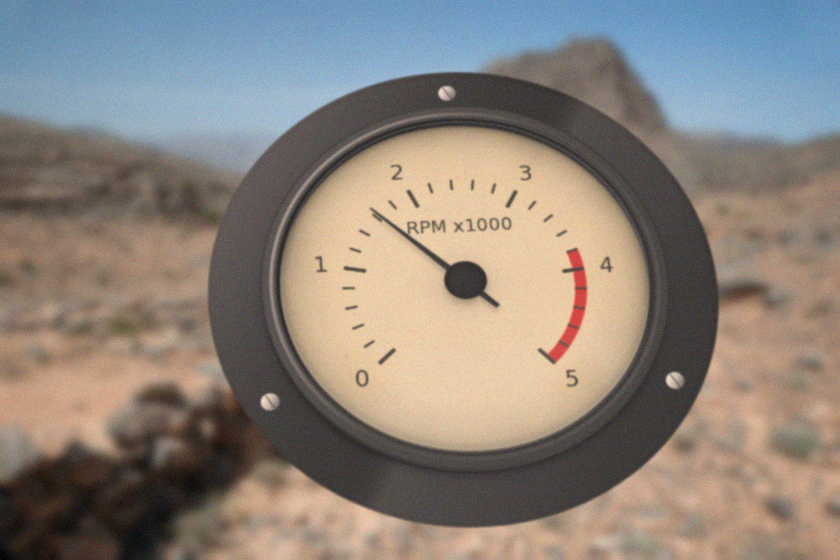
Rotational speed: value=1600 unit=rpm
